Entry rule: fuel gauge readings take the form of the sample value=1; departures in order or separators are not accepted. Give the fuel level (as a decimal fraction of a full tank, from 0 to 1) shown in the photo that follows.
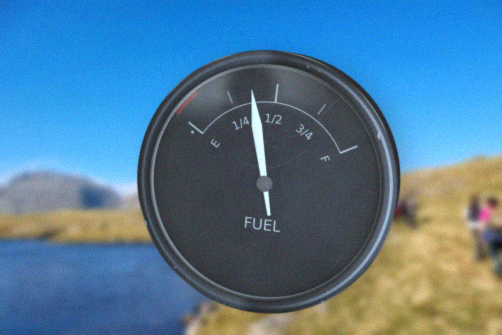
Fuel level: value=0.375
